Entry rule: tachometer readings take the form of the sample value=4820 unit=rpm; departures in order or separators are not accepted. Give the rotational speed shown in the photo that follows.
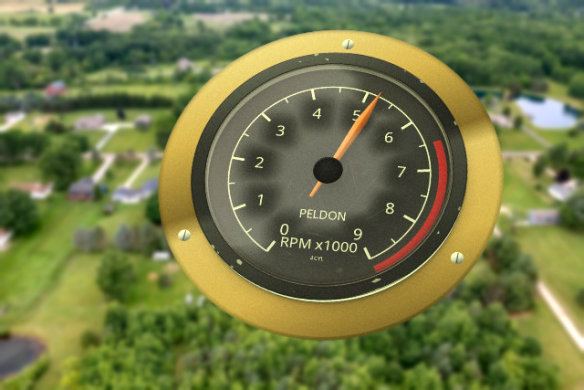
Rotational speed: value=5250 unit=rpm
